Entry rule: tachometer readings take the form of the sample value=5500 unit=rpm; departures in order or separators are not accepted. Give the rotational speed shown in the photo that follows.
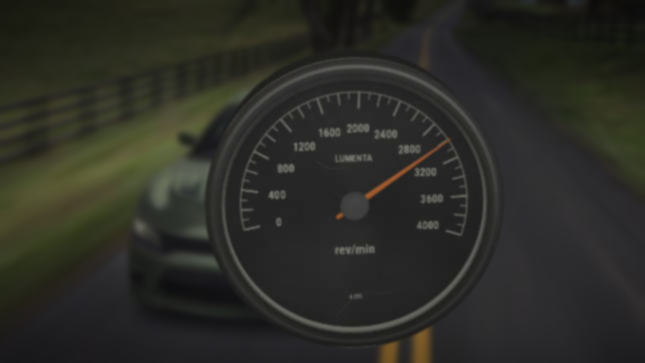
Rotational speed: value=3000 unit=rpm
